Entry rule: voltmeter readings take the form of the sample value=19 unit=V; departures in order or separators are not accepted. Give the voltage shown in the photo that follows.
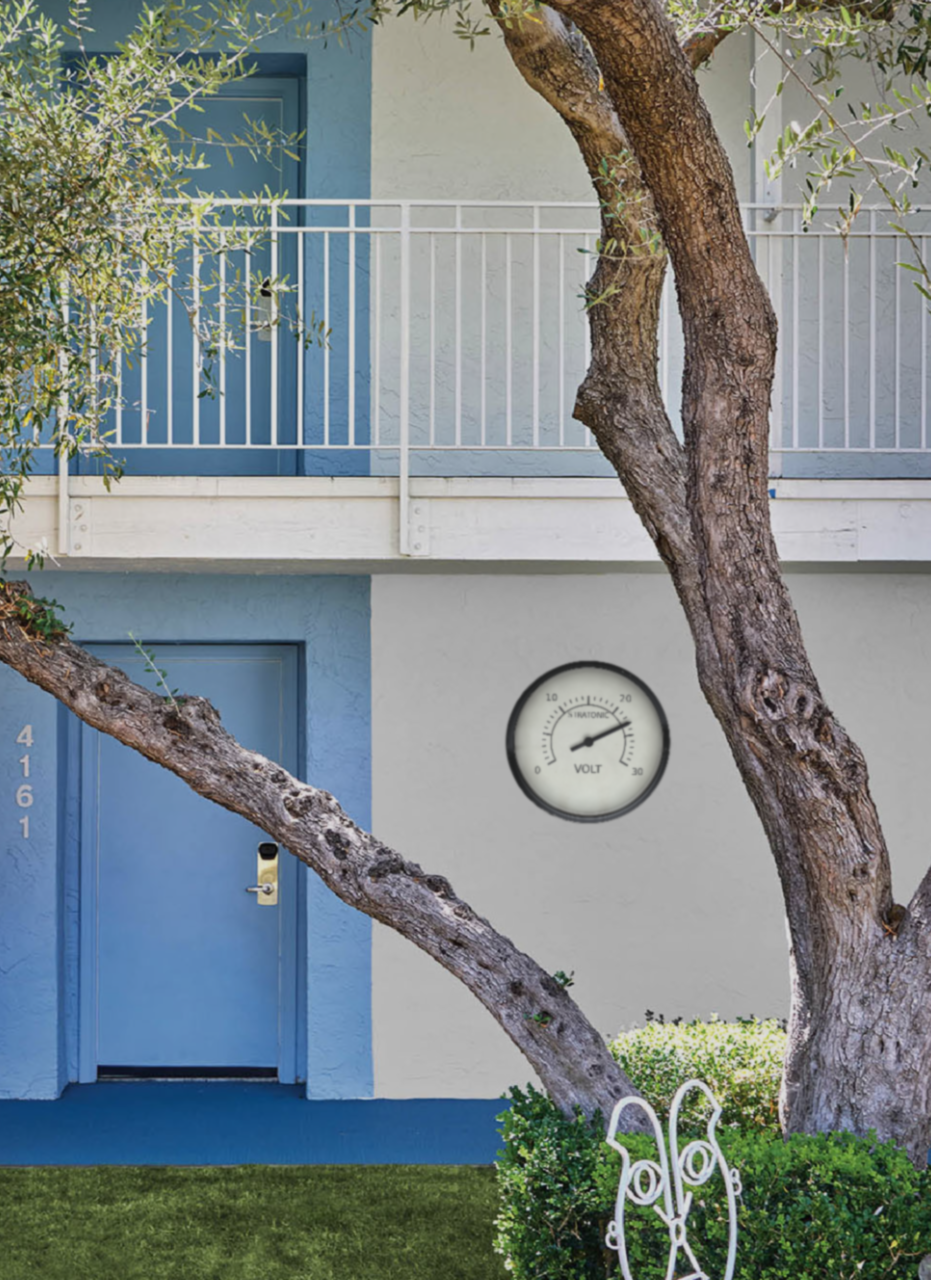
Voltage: value=23 unit=V
